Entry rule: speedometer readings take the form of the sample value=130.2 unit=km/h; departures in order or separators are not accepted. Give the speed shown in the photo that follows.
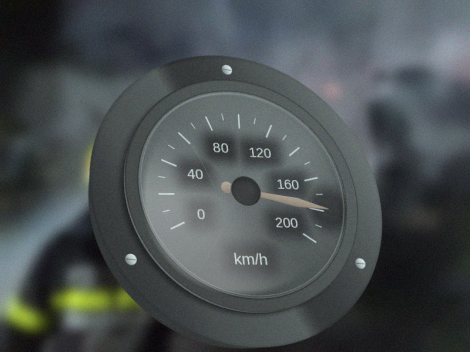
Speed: value=180 unit=km/h
